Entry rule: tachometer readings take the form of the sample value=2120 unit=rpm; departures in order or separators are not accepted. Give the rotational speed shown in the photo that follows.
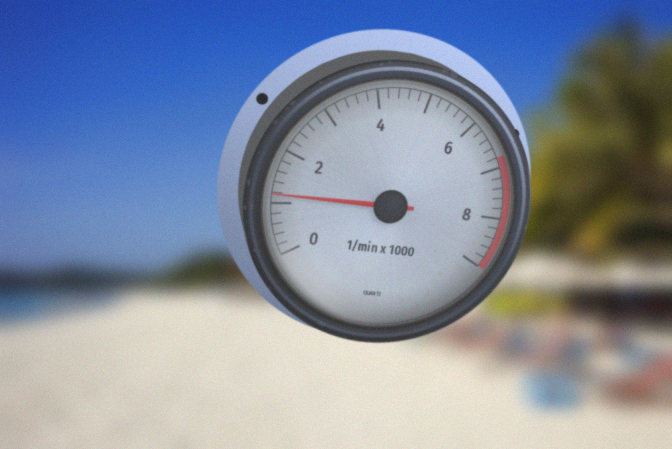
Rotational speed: value=1200 unit=rpm
